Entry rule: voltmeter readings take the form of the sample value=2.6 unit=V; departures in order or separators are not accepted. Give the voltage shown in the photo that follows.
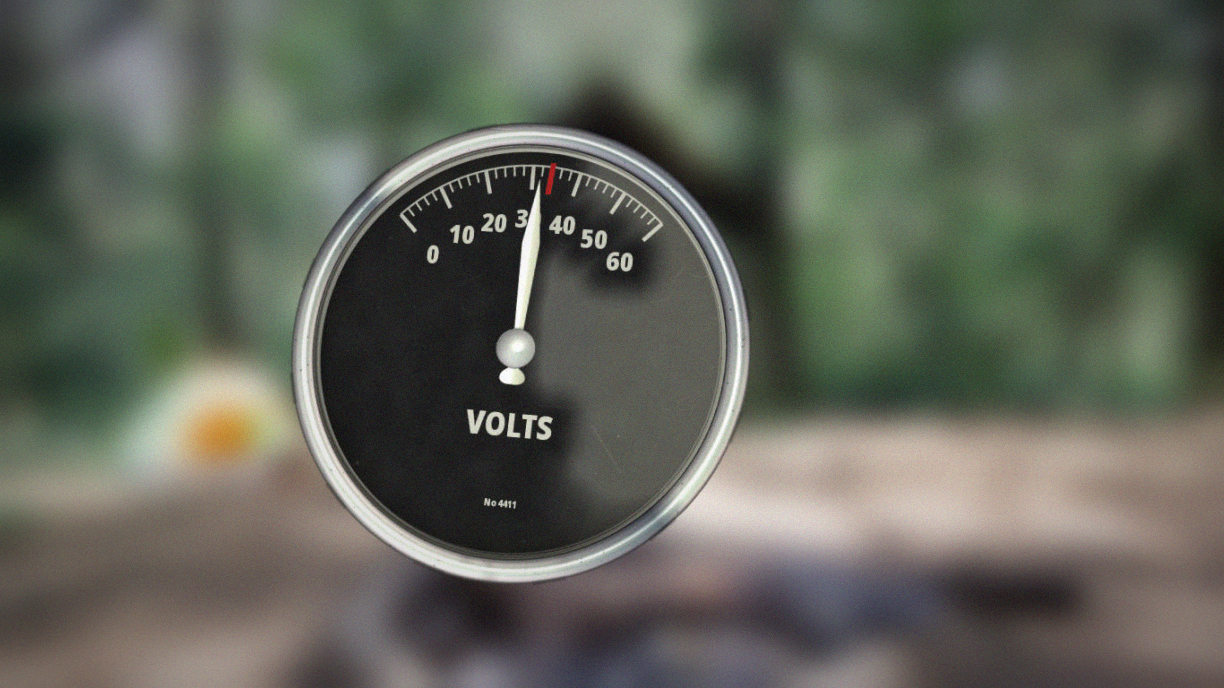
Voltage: value=32 unit=V
